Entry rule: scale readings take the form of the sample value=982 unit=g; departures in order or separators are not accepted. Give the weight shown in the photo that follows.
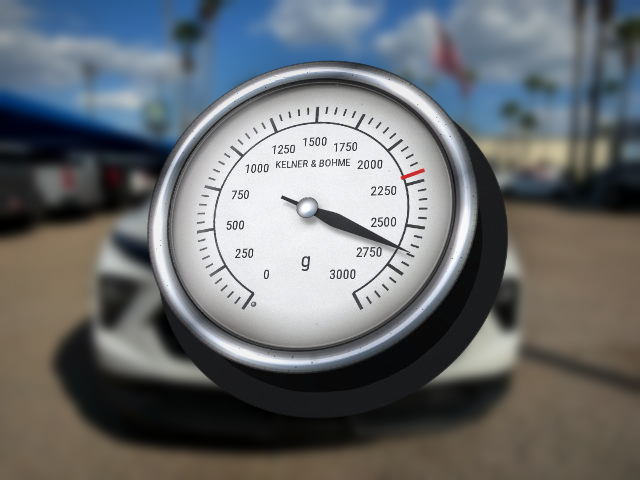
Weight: value=2650 unit=g
